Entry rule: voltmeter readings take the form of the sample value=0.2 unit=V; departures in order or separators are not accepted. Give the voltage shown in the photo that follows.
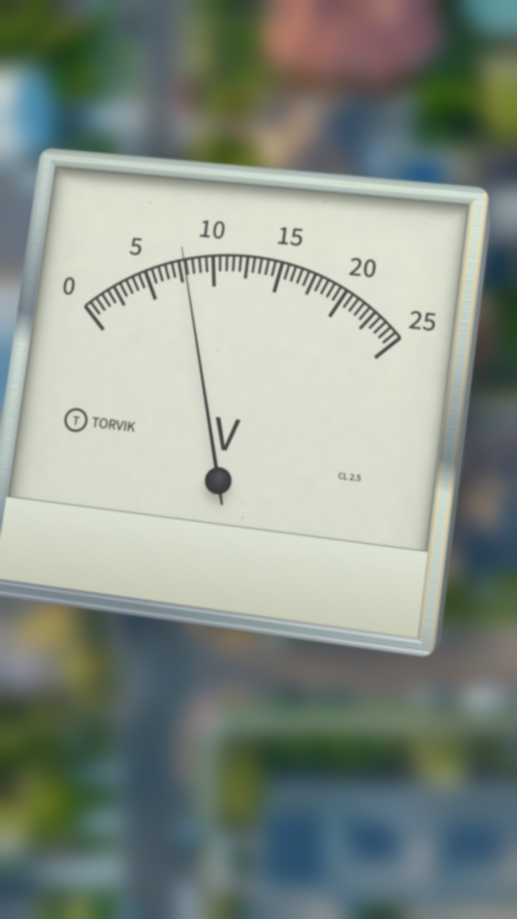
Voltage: value=8 unit=V
